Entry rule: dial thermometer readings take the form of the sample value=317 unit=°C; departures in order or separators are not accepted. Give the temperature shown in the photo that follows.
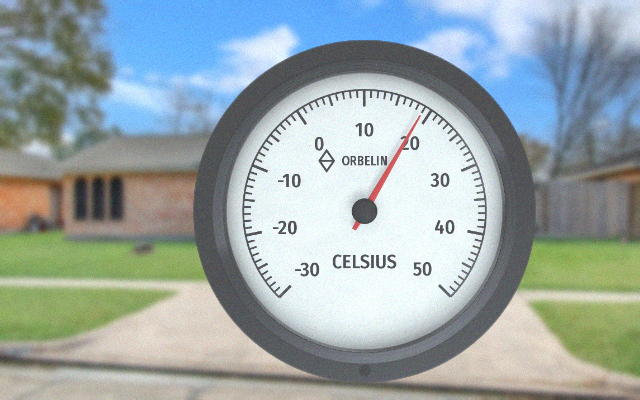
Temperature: value=19 unit=°C
